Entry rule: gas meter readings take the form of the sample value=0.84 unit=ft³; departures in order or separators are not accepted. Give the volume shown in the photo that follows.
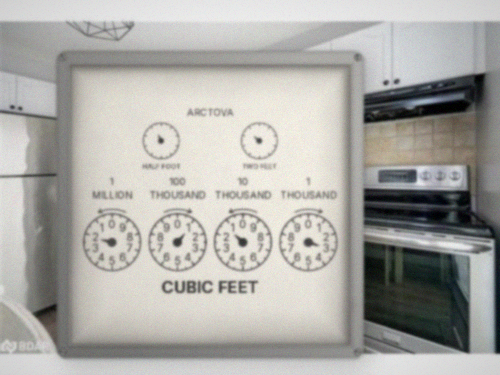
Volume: value=211300 unit=ft³
